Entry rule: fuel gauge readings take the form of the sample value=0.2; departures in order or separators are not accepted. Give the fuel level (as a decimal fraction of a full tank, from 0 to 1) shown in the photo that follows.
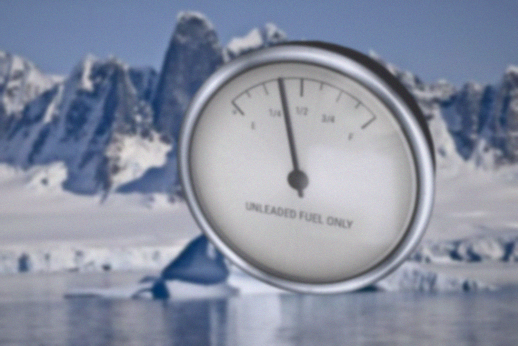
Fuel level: value=0.375
